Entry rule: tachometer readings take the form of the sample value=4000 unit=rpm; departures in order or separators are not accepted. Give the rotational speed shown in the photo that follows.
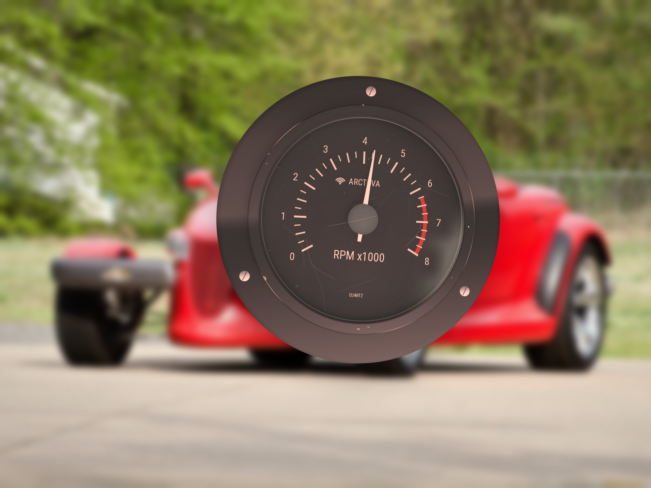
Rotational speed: value=4250 unit=rpm
